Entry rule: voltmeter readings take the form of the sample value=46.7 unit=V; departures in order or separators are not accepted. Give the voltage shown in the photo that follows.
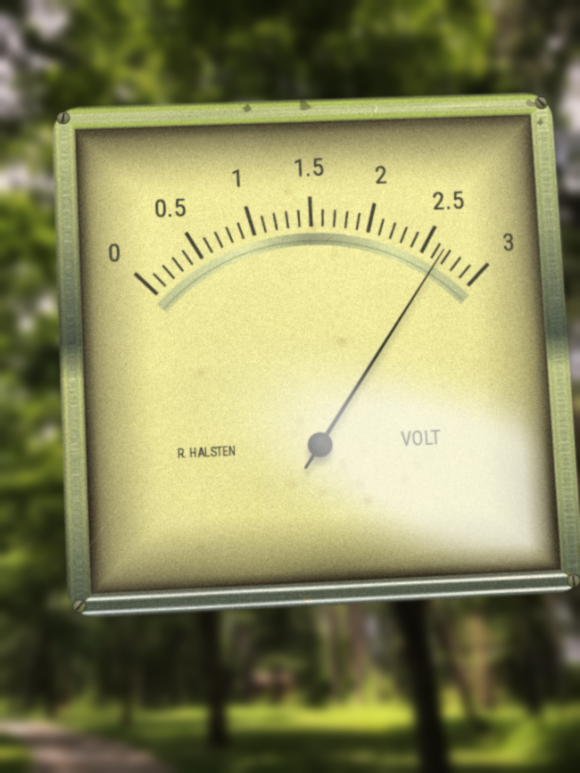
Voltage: value=2.65 unit=V
